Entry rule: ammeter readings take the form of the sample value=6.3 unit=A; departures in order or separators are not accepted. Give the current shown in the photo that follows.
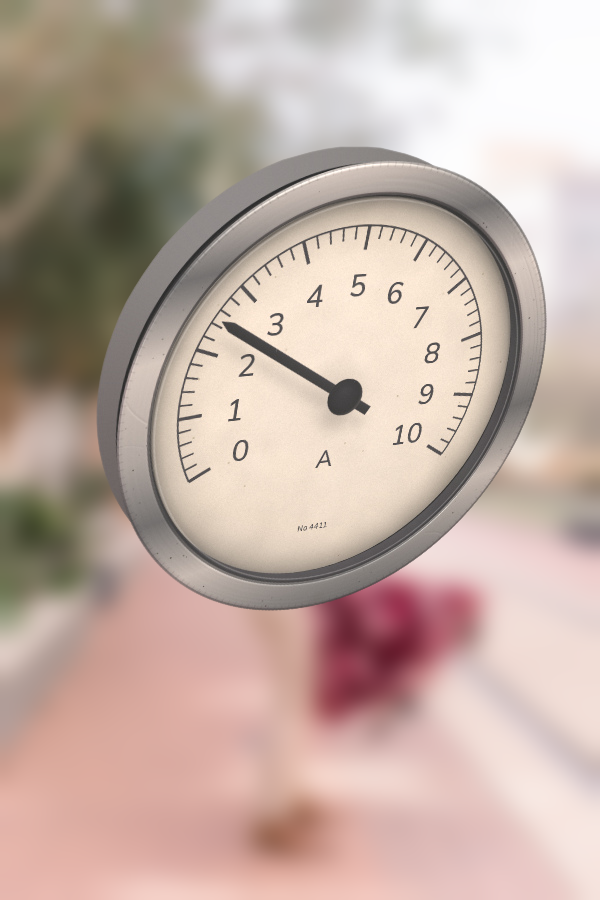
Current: value=2.5 unit=A
